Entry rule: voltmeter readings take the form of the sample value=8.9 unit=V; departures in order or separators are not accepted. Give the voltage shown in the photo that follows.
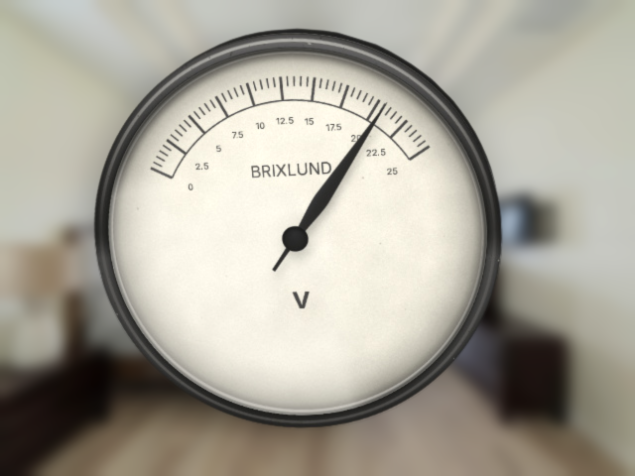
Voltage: value=20.5 unit=V
